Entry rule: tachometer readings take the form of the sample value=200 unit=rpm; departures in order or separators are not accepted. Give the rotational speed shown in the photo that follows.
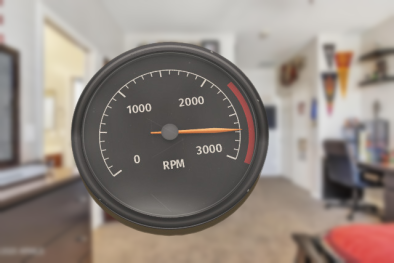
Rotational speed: value=2700 unit=rpm
